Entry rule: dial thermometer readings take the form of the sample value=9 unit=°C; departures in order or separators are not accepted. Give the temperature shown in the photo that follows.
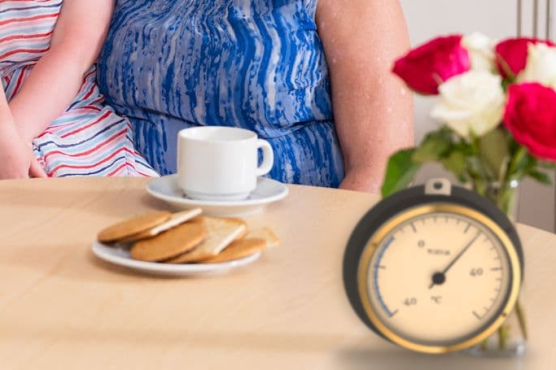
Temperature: value=24 unit=°C
